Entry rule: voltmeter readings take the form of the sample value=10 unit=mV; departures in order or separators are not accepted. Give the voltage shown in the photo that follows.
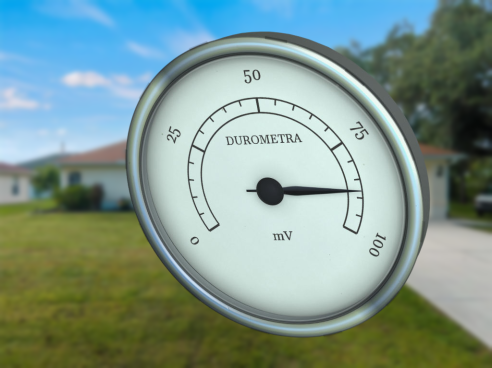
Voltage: value=87.5 unit=mV
